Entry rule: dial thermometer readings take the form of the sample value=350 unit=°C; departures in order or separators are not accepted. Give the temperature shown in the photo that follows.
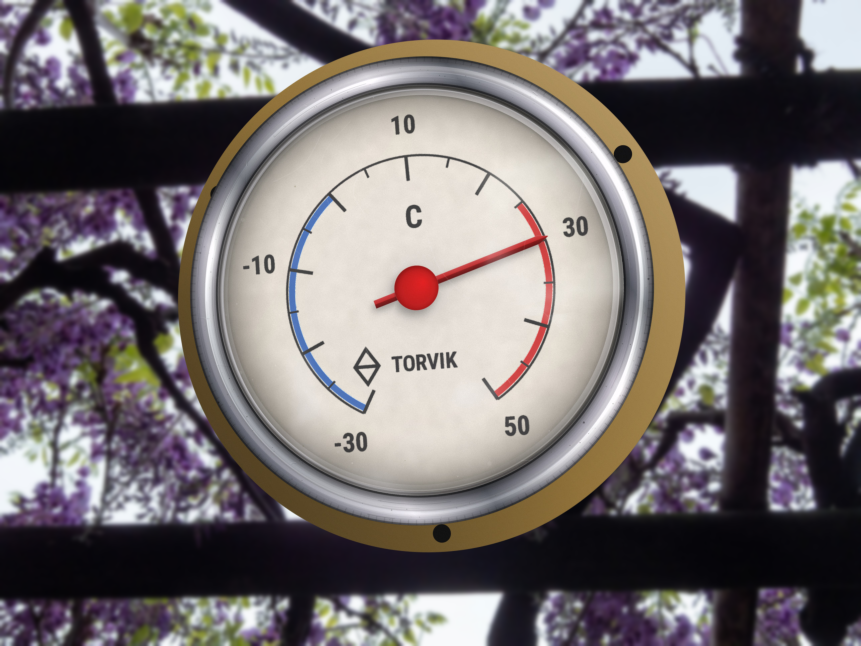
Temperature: value=30 unit=°C
